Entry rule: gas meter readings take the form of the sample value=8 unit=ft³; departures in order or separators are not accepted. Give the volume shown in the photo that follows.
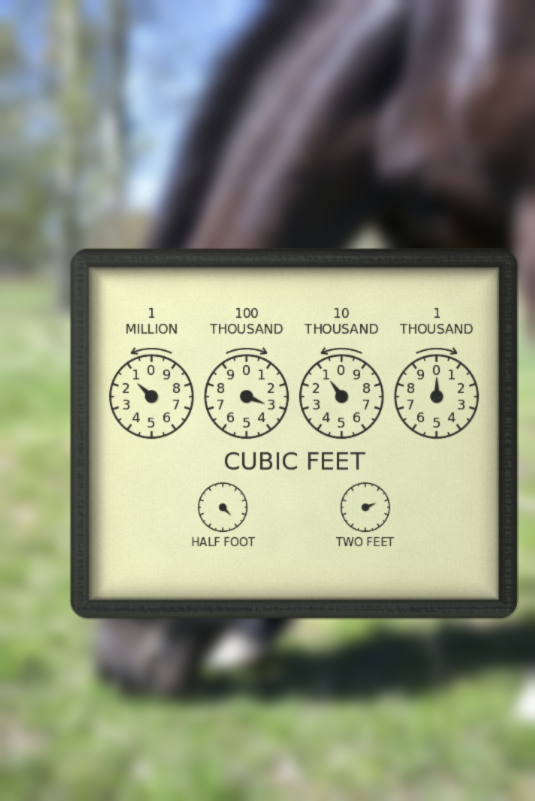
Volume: value=131000 unit=ft³
